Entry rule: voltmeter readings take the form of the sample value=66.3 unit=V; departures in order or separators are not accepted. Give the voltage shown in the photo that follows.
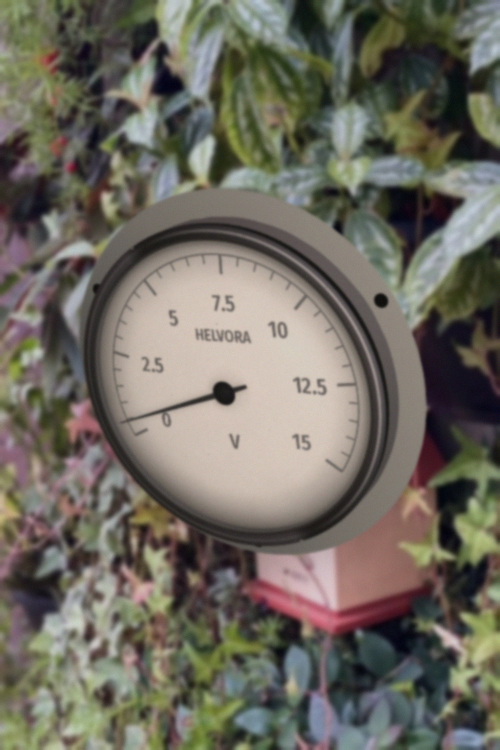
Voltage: value=0.5 unit=V
